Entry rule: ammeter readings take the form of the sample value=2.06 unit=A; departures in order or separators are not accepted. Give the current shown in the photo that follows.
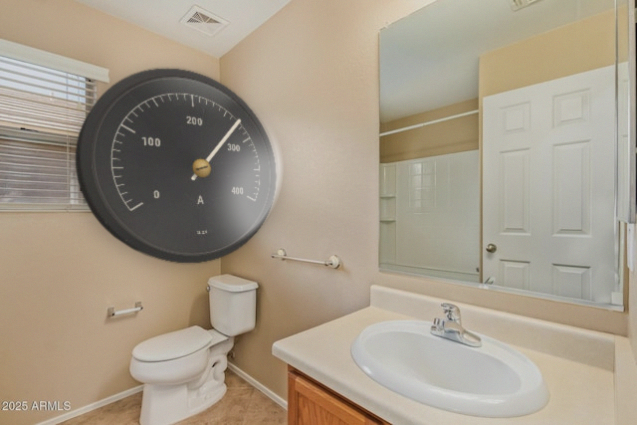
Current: value=270 unit=A
